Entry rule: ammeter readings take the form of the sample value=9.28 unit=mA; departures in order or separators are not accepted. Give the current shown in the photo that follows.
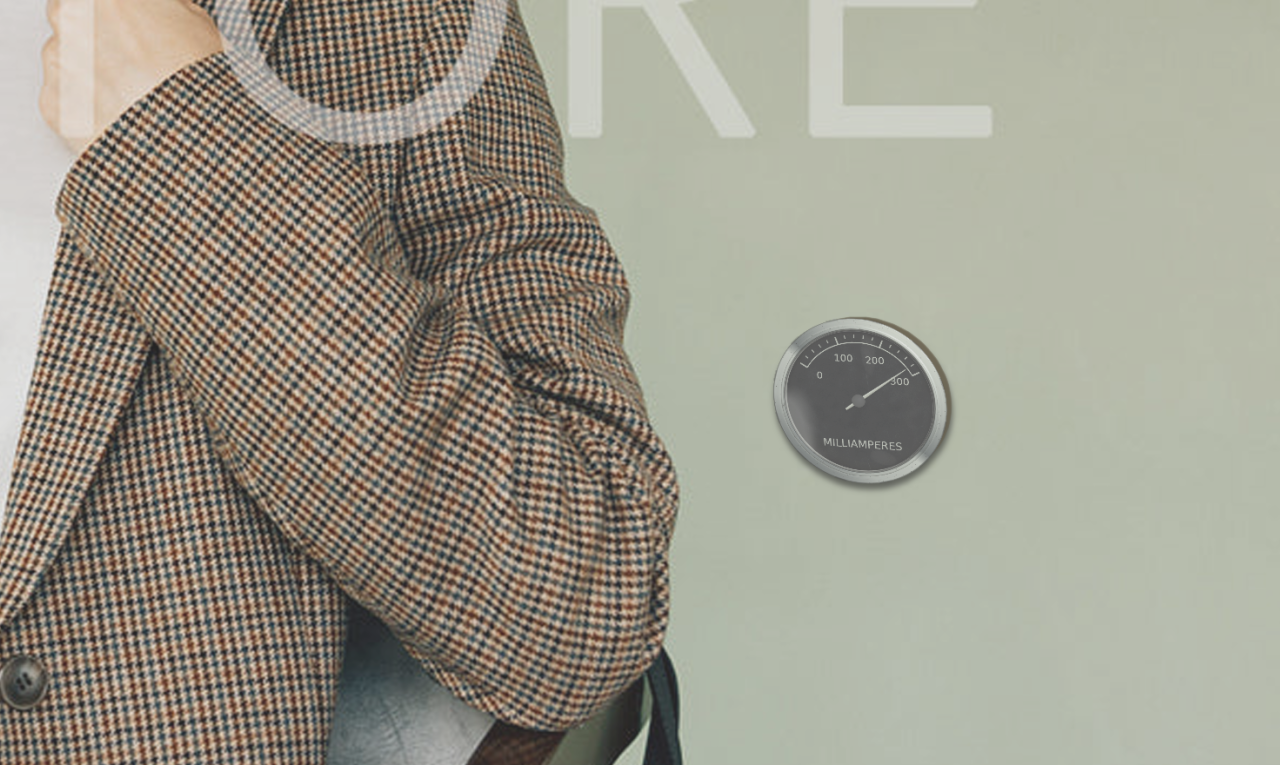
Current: value=280 unit=mA
